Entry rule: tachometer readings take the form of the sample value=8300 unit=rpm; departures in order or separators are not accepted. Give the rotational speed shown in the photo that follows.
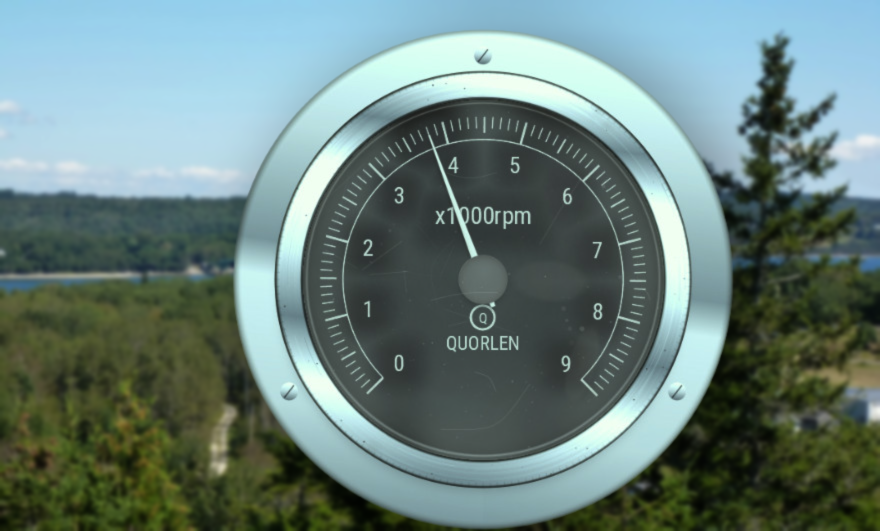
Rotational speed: value=3800 unit=rpm
